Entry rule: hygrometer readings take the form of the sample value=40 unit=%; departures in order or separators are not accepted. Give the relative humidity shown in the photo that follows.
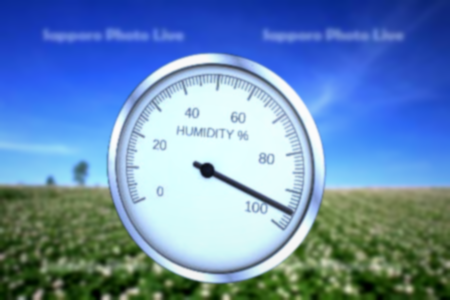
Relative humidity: value=95 unit=%
